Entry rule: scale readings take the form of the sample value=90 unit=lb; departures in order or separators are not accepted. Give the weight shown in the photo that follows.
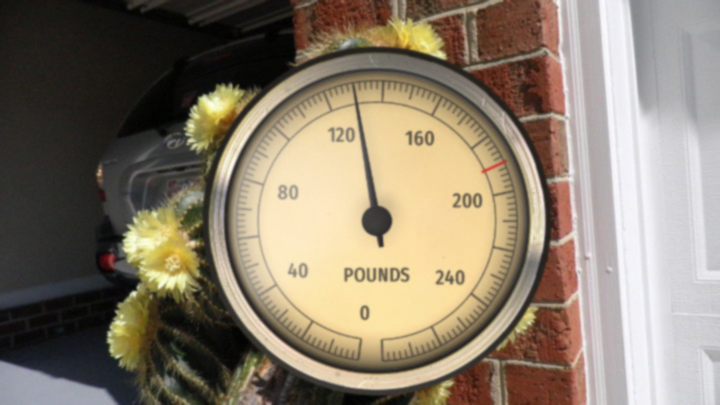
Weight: value=130 unit=lb
